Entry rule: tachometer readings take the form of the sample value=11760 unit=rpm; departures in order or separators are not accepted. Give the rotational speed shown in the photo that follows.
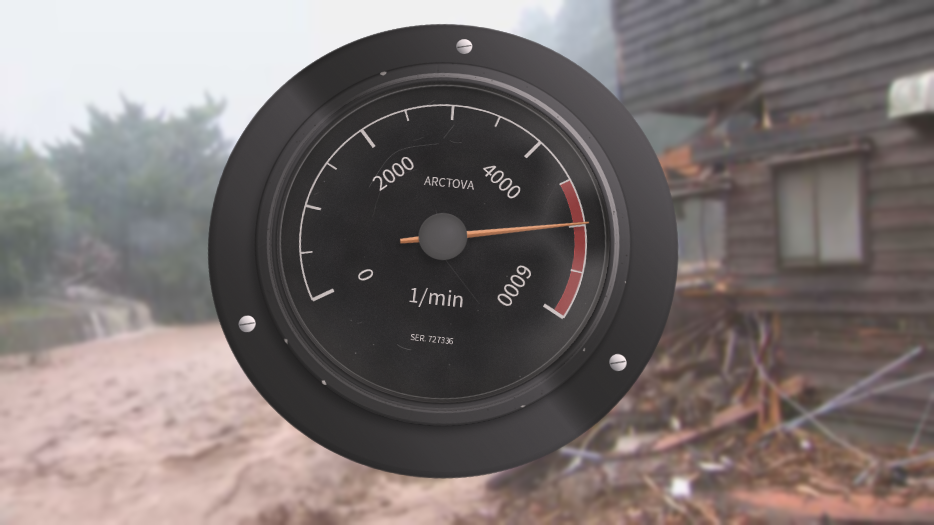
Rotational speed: value=5000 unit=rpm
